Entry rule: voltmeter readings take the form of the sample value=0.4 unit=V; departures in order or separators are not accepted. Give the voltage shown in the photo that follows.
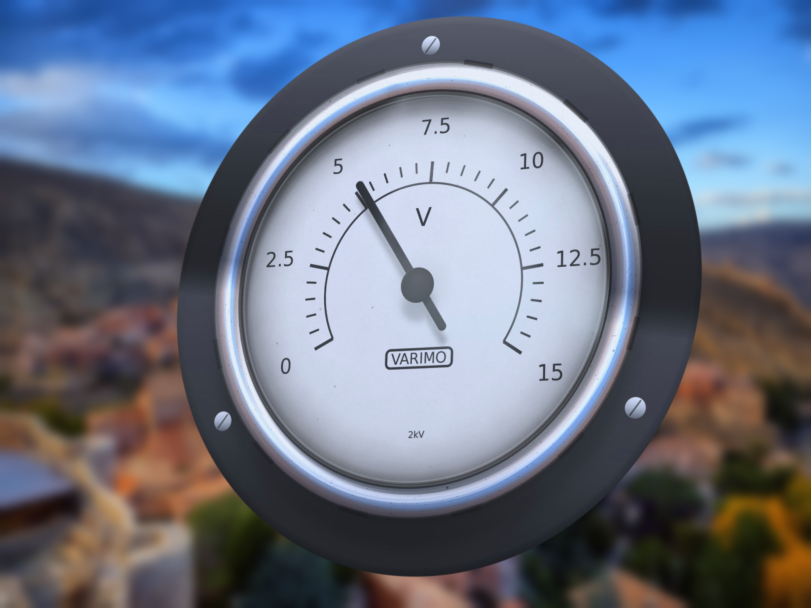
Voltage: value=5.25 unit=V
